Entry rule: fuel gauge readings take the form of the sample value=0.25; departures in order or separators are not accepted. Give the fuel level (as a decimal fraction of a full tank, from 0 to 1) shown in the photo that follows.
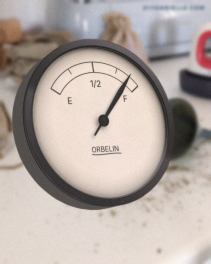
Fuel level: value=0.875
